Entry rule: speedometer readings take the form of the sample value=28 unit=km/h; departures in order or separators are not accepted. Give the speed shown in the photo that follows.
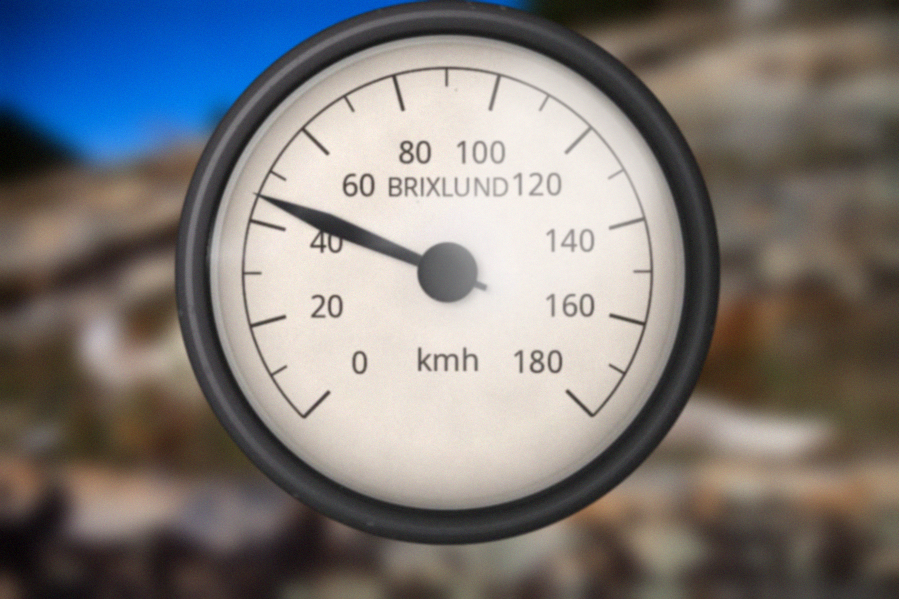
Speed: value=45 unit=km/h
